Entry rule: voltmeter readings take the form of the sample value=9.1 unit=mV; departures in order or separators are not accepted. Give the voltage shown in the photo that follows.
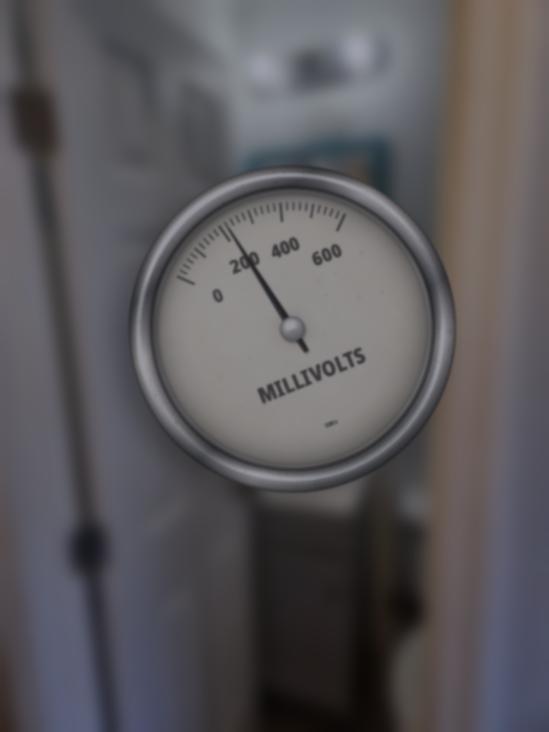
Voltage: value=220 unit=mV
